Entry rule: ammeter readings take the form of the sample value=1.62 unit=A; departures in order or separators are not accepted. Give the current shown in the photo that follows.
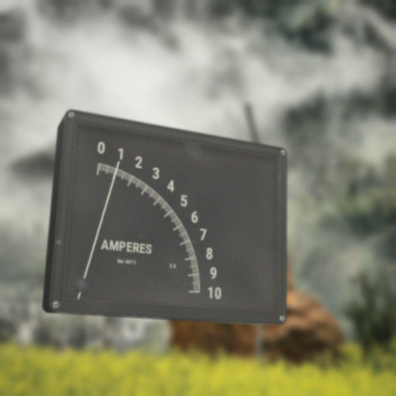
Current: value=1 unit=A
